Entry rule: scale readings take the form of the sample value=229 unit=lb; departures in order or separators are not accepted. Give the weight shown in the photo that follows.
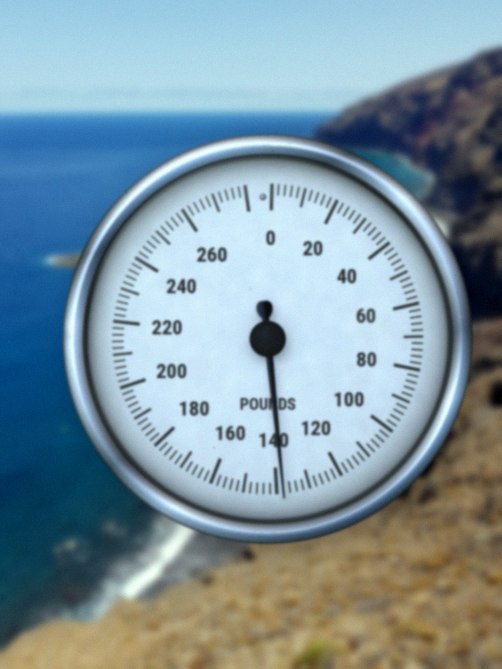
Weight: value=138 unit=lb
